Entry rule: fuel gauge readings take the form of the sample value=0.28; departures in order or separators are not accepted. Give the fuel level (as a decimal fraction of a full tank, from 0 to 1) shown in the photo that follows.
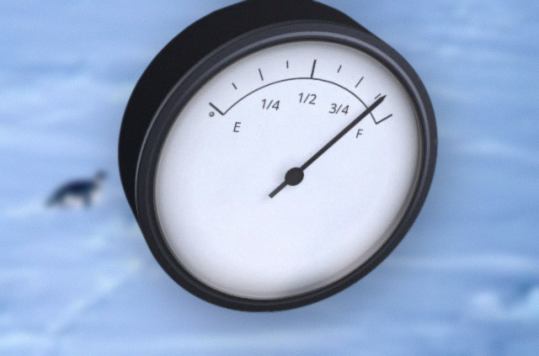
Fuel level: value=0.875
